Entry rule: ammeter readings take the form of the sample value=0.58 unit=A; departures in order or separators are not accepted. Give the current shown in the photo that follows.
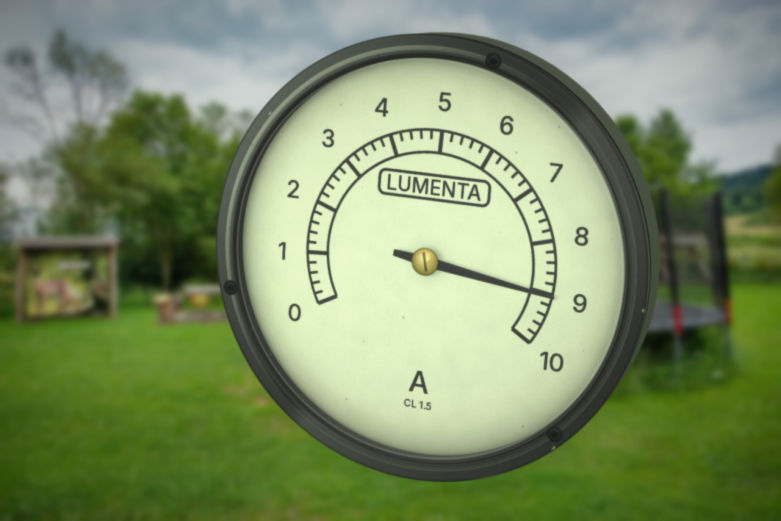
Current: value=9 unit=A
